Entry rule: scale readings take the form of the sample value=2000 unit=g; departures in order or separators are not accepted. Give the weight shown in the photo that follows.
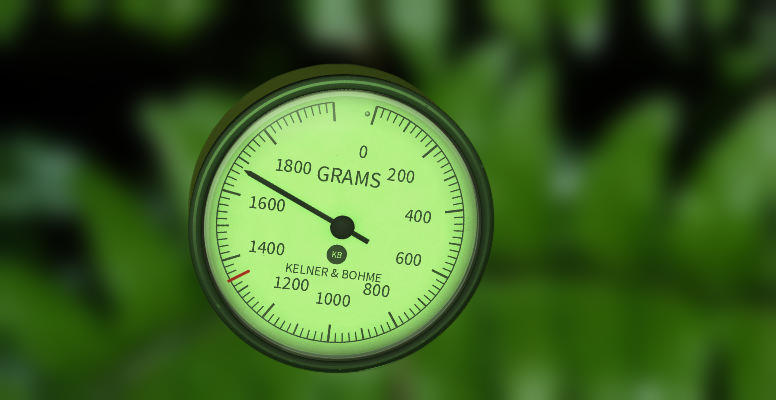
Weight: value=1680 unit=g
